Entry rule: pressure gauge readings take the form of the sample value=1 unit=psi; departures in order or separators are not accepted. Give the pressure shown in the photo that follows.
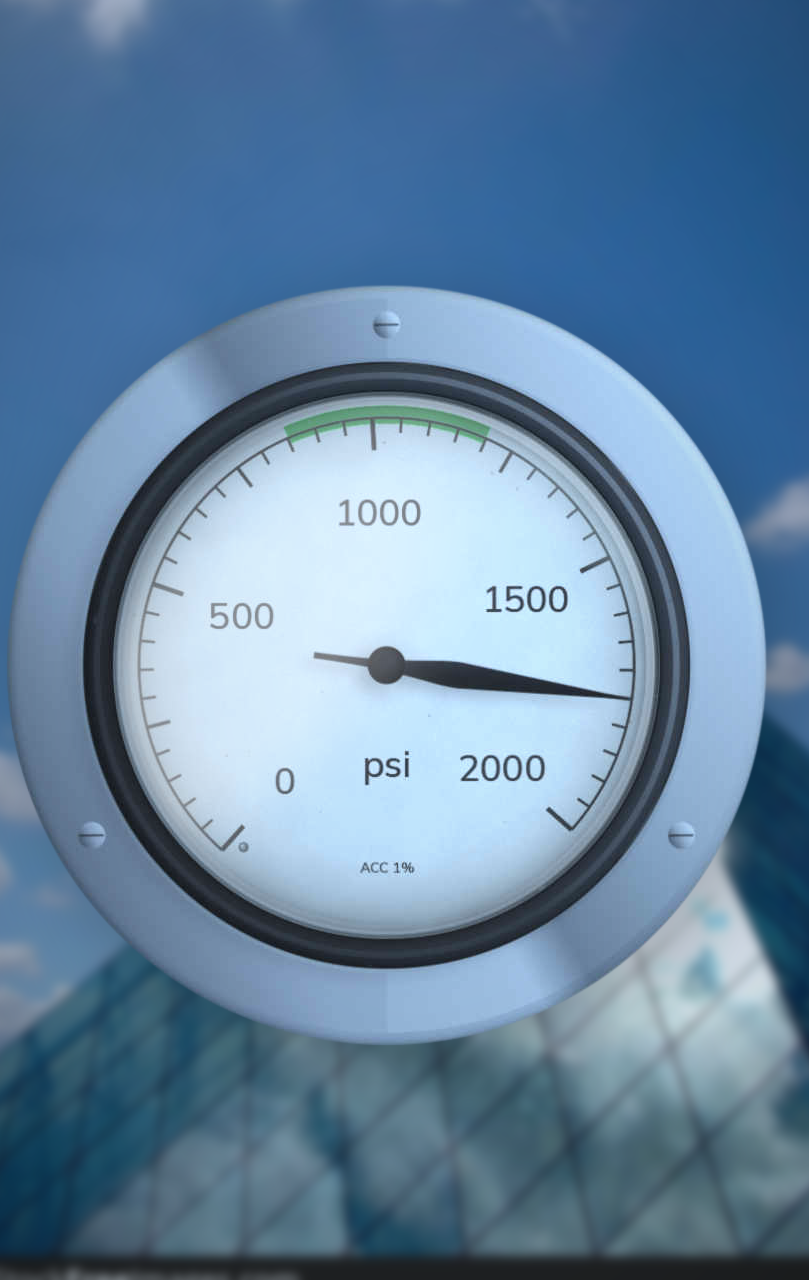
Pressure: value=1750 unit=psi
